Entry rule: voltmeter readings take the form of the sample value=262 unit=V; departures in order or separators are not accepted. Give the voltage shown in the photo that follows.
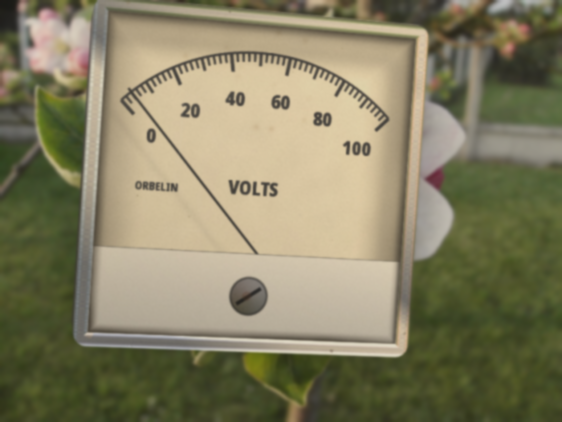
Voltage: value=4 unit=V
